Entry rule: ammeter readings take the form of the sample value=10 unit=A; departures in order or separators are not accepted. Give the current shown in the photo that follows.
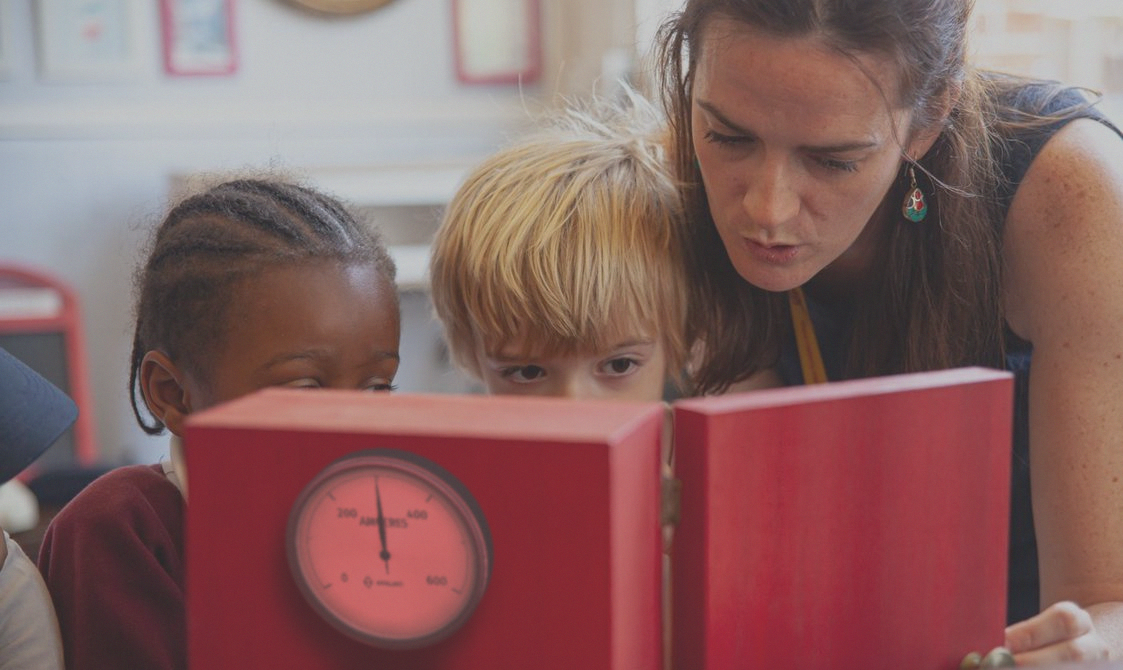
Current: value=300 unit=A
